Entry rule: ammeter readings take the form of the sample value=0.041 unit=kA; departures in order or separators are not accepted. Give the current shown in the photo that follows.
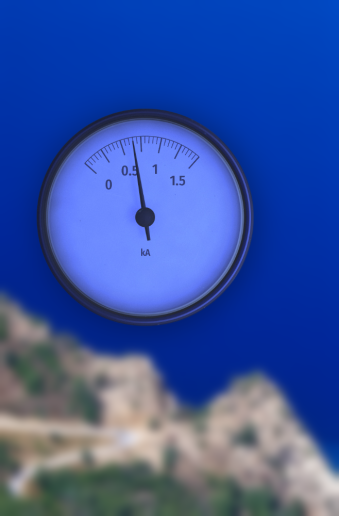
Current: value=0.65 unit=kA
